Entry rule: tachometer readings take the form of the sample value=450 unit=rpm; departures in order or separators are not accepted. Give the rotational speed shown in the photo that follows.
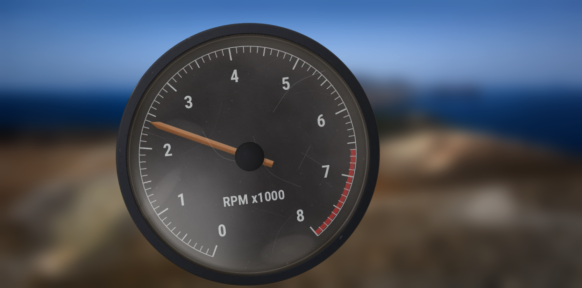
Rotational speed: value=2400 unit=rpm
